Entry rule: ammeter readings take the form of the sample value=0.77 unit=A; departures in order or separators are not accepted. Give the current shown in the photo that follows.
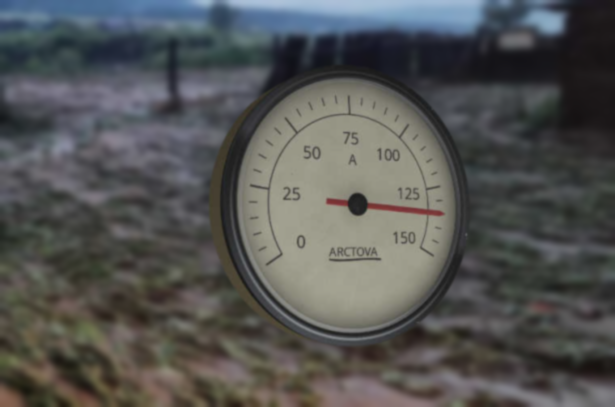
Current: value=135 unit=A
